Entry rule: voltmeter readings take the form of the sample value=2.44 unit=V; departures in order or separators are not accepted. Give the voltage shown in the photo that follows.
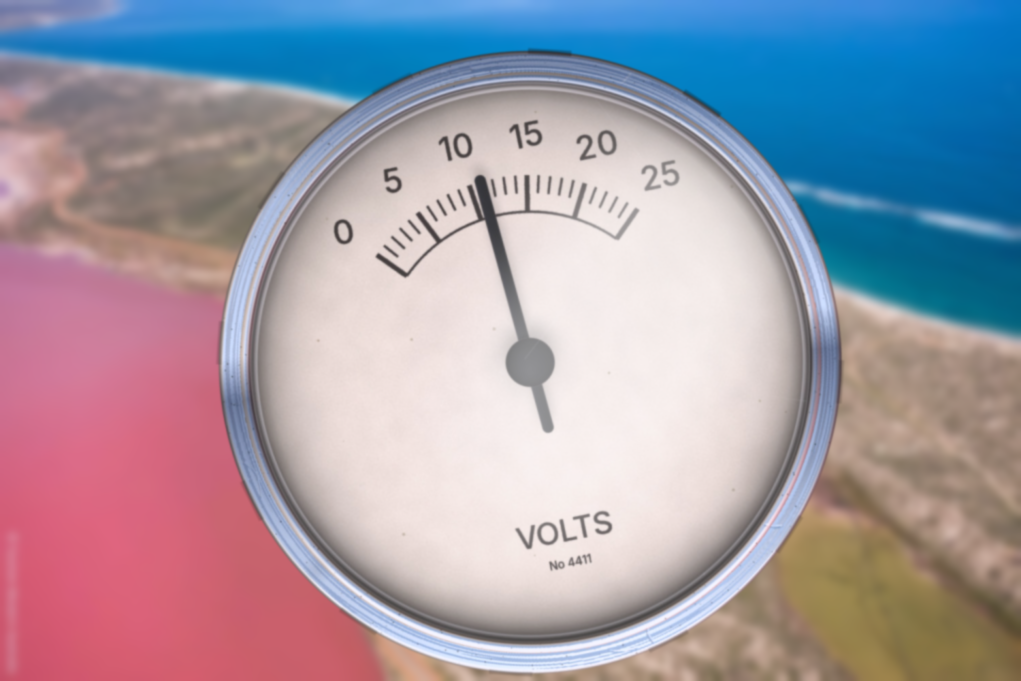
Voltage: value=11 unit=V
